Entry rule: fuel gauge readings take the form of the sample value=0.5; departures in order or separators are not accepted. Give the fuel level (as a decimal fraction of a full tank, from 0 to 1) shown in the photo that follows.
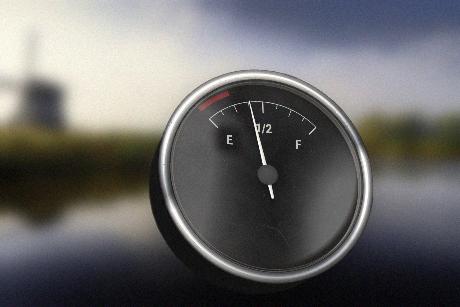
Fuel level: value=0.375
